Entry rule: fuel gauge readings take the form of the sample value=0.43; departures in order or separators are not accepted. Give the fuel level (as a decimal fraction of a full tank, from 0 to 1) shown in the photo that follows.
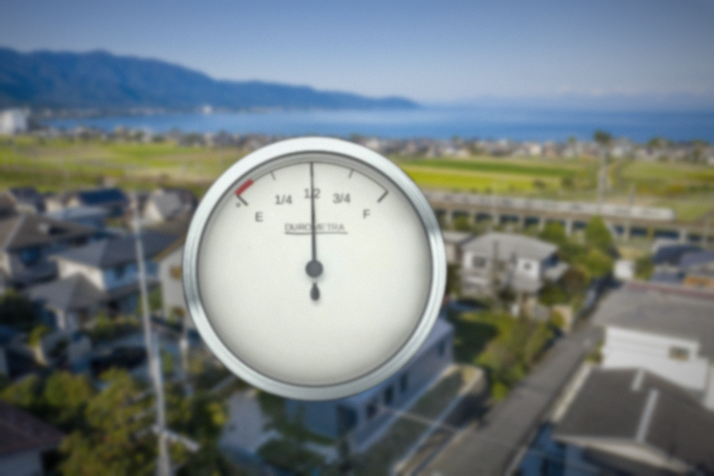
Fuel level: value=0.5
